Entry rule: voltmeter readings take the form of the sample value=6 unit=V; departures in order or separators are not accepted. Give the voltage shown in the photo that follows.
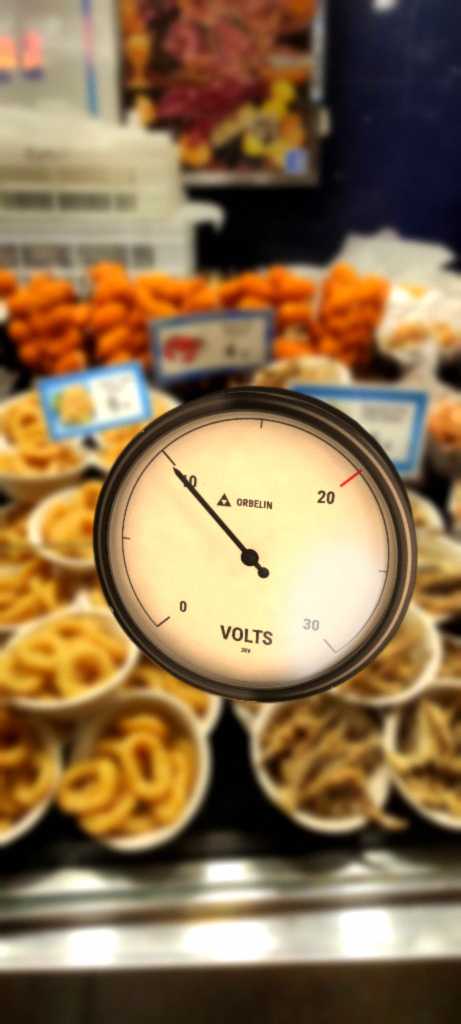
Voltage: value=10 unit=V
